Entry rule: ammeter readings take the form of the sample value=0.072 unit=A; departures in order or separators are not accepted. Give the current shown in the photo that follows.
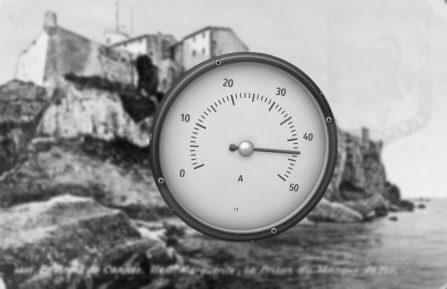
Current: value=43 unit=A
